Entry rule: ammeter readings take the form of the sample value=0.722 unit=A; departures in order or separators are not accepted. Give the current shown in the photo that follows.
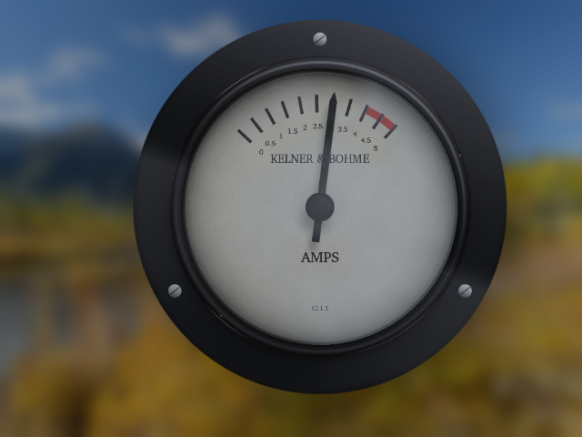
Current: value=3 unit=A
